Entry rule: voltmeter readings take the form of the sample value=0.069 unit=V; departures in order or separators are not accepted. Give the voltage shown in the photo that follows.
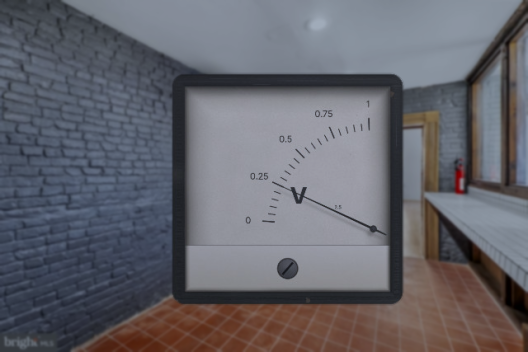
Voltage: value=0.25 unit=V
